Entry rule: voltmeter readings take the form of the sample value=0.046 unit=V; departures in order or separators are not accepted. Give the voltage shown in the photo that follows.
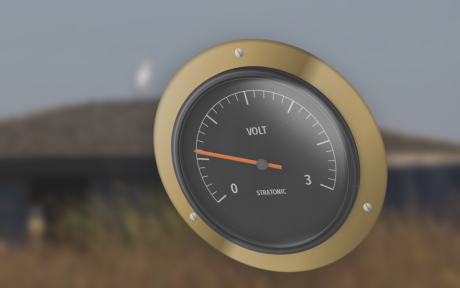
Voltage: value=0.6 unit=V
